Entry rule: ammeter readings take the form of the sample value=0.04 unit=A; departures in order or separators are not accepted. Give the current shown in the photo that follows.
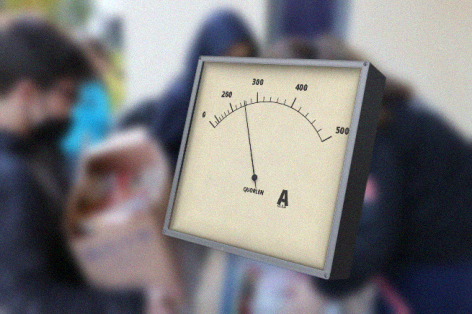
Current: value=260 unit=A
